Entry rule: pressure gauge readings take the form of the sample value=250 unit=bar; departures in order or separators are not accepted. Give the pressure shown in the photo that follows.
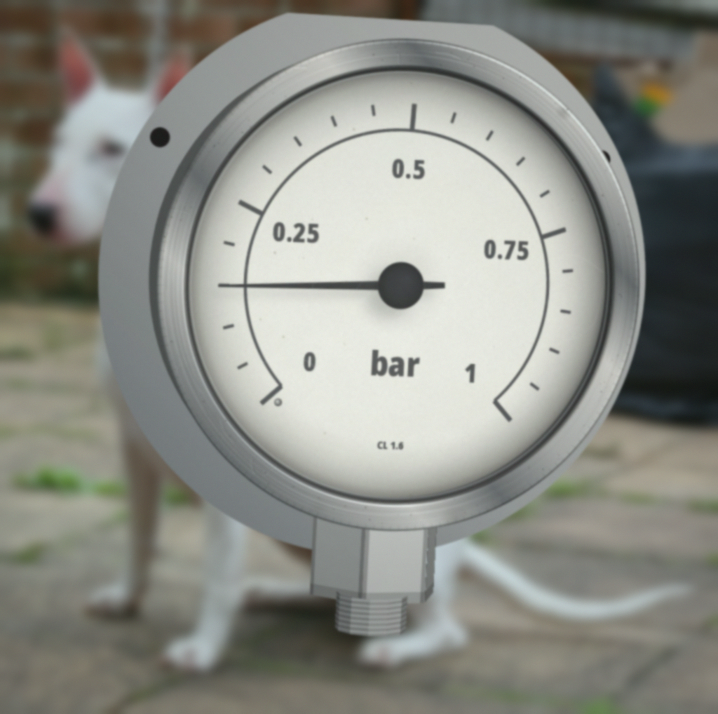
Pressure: value=0.15 unit=bar
